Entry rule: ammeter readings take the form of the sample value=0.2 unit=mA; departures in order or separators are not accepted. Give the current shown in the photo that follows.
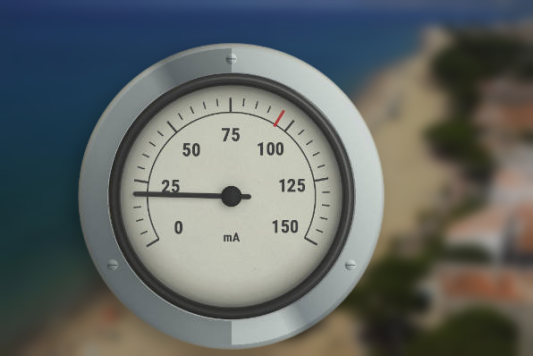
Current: value=20 unit=mA
